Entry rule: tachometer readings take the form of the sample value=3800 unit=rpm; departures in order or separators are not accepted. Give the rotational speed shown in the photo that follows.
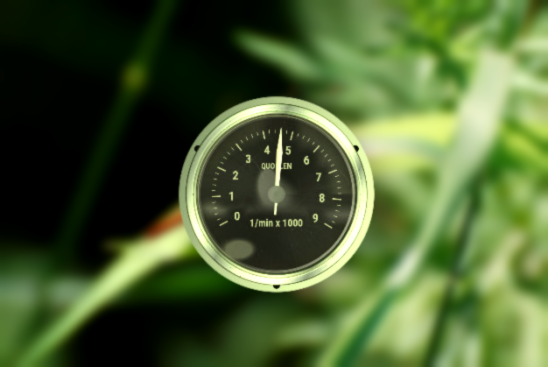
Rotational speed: value=4600 unit=rpm
